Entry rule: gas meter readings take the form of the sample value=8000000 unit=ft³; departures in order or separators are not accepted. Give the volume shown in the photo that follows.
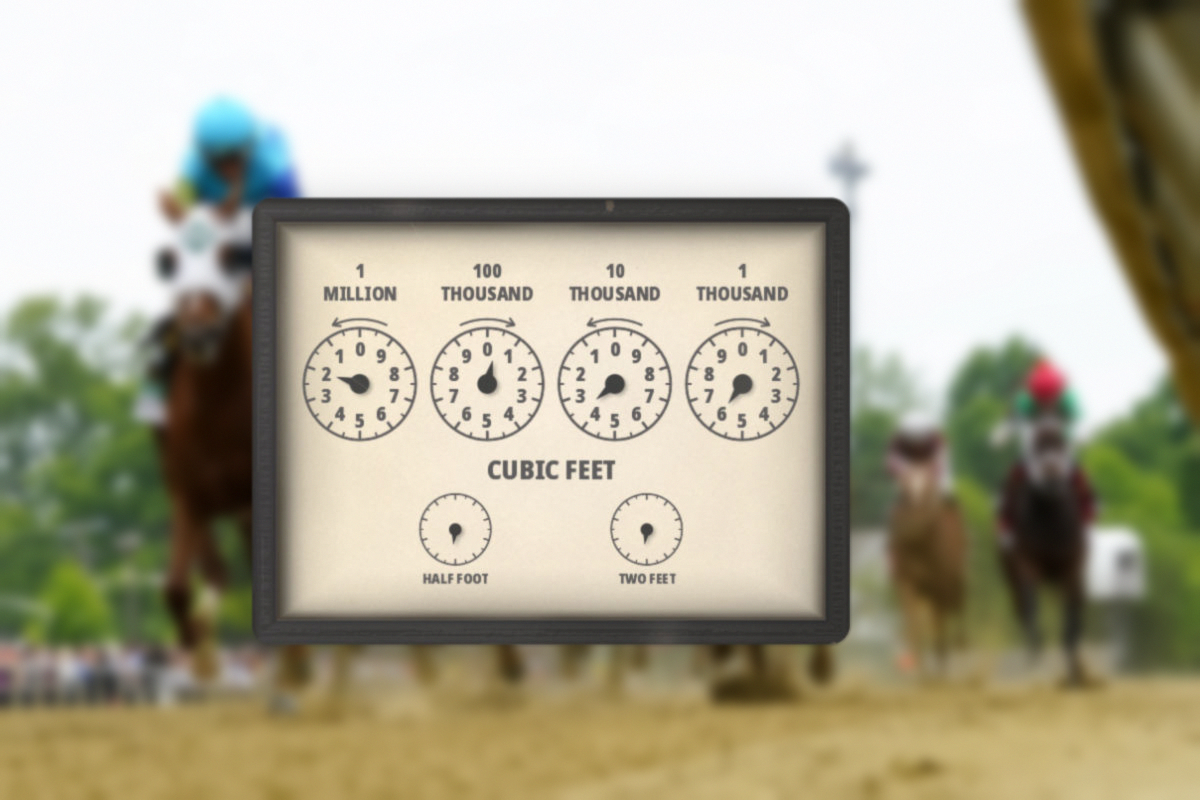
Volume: value=203600 unit=ft³
